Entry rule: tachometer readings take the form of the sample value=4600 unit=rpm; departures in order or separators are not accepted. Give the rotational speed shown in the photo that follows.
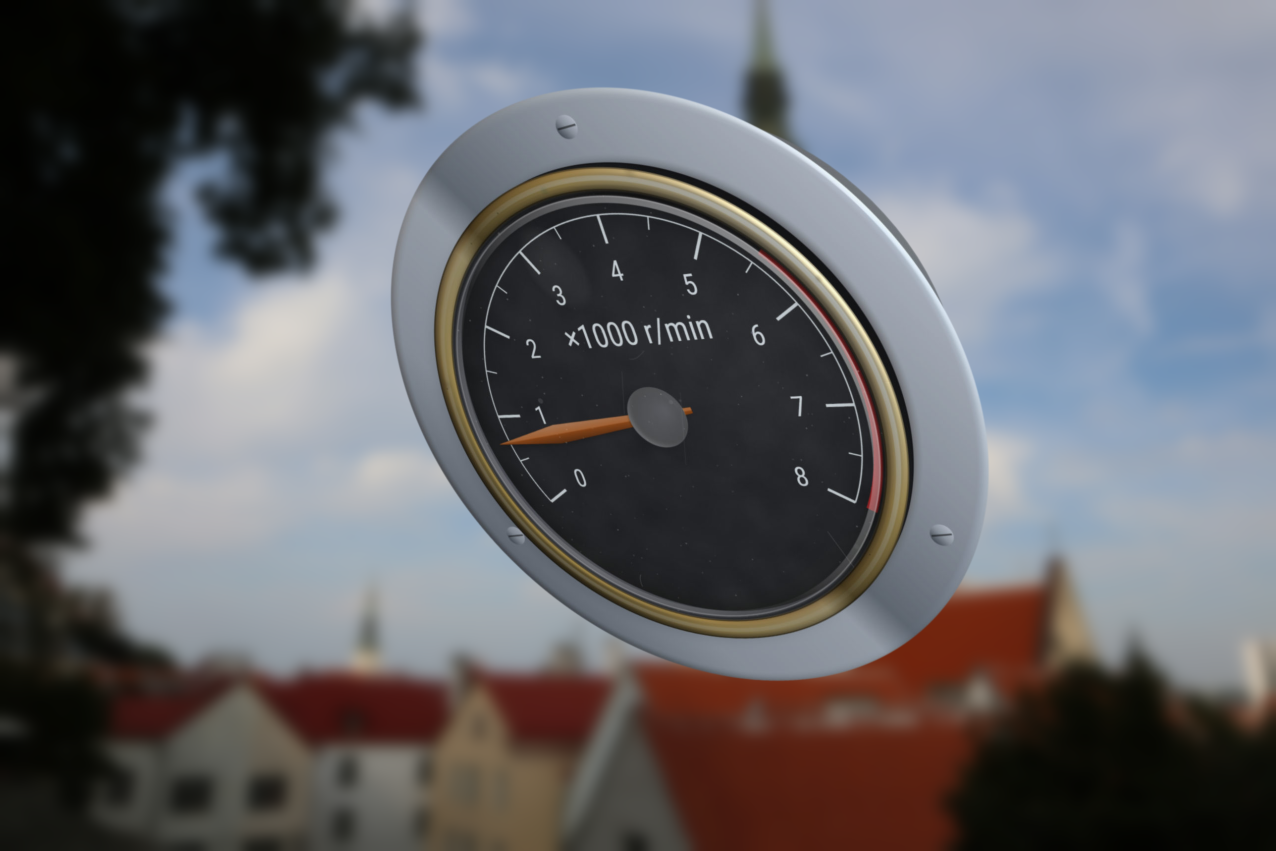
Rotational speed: value=750 unit=rpm
